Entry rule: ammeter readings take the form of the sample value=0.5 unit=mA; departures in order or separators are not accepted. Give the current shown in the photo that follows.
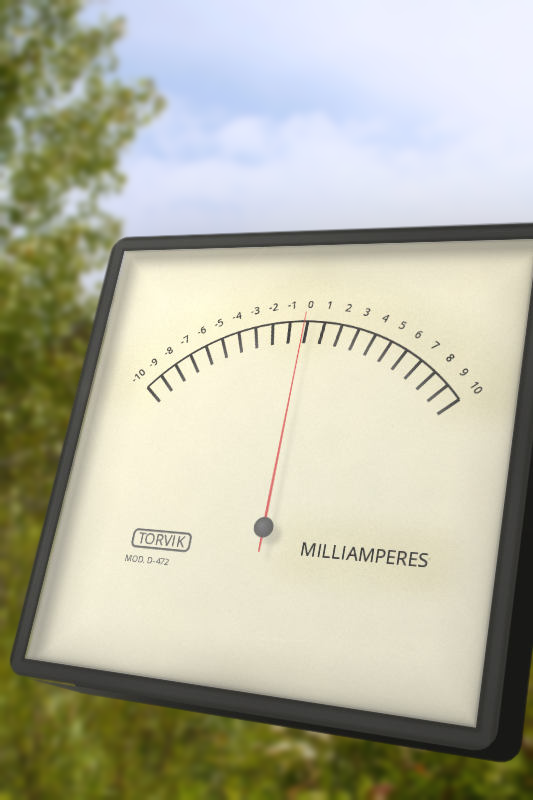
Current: value=0 unit=mA
